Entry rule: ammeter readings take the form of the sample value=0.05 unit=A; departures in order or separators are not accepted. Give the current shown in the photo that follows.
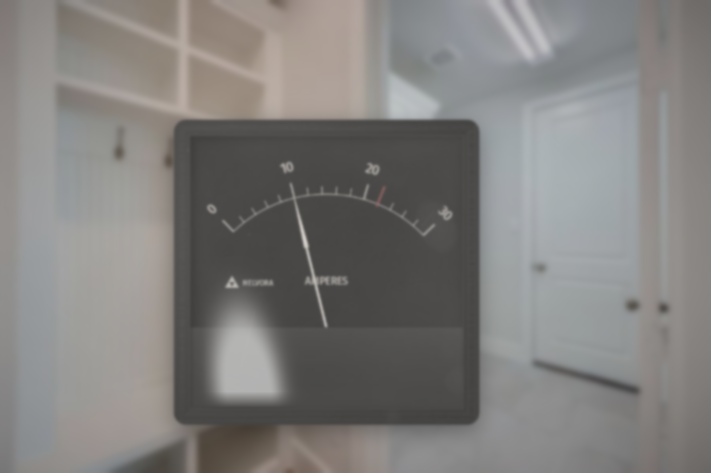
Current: value=10 unit=A
